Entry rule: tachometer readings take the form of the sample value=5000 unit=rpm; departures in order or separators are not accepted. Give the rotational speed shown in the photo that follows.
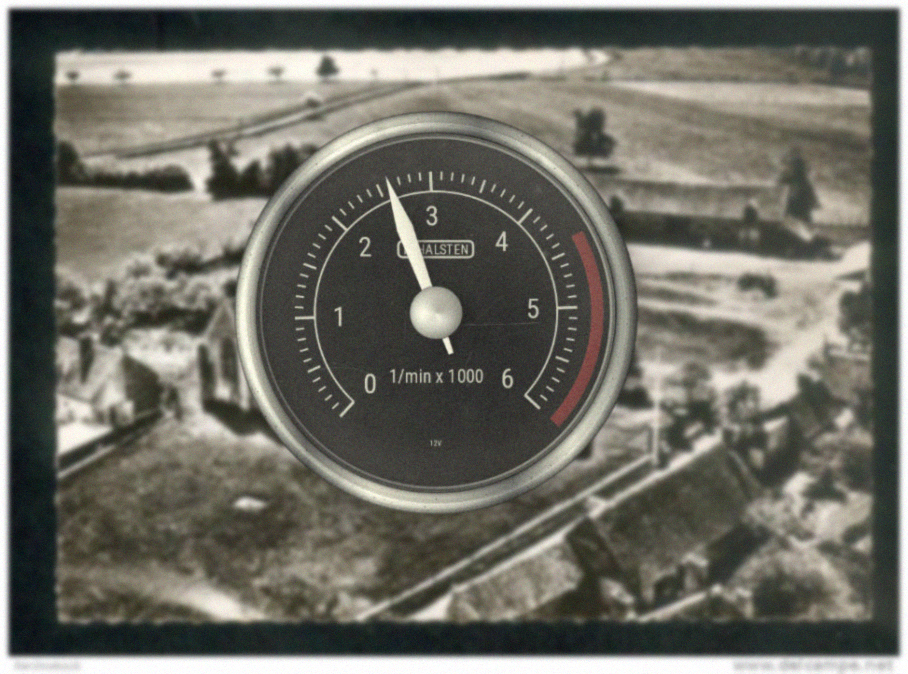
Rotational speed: value=2600 unit=rpm
